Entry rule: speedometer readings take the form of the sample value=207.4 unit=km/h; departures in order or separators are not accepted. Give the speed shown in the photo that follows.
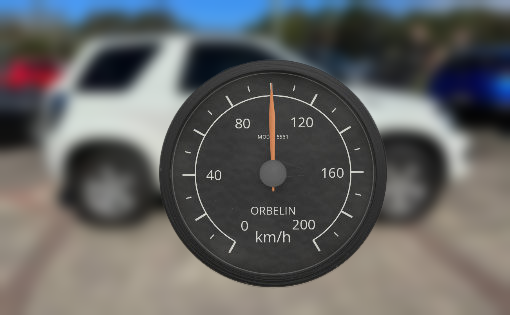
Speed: value=100 unit=km/h
